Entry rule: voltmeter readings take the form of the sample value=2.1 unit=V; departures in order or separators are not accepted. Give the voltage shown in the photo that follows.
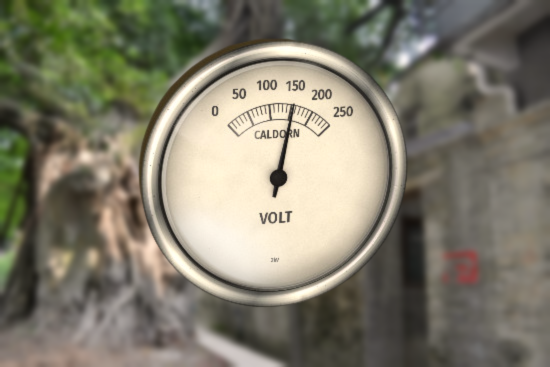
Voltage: value=150 unit=V
